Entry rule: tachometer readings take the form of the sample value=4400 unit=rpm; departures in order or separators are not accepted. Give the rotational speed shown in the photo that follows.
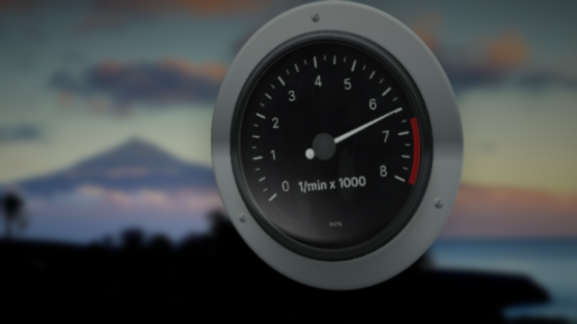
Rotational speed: value=6500 unit=rpm
